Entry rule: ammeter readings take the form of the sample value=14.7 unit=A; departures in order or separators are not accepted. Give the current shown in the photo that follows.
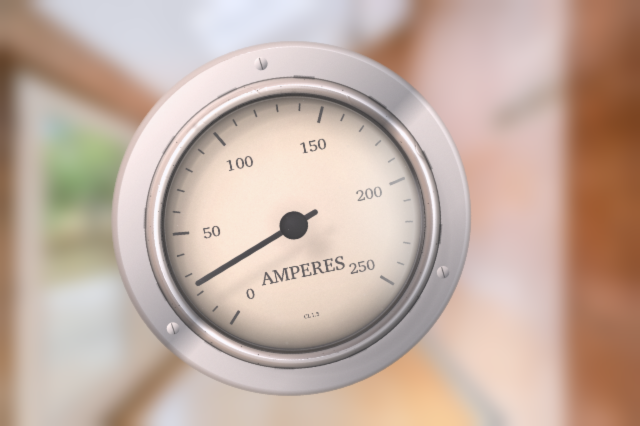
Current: value=25 unit=A
